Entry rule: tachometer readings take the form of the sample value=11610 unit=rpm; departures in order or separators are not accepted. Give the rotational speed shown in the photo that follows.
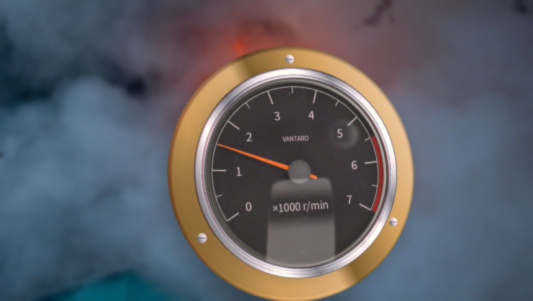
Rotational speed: value=1500 unit=rpm
